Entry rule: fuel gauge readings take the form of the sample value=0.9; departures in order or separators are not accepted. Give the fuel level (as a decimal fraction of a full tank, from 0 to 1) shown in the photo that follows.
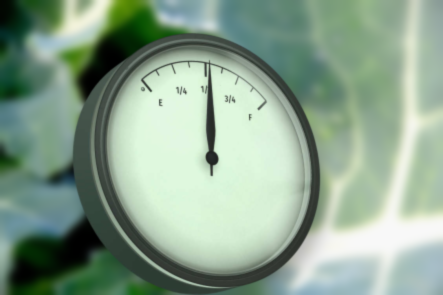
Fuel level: value=0.5
